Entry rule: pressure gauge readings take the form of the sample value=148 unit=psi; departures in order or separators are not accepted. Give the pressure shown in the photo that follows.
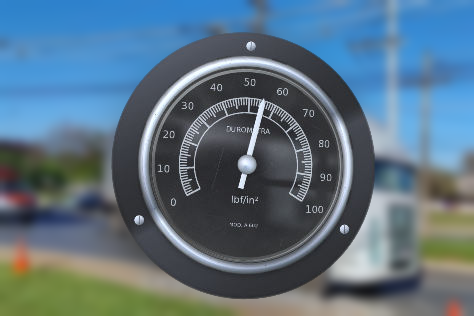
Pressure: value=55 unit=psi
